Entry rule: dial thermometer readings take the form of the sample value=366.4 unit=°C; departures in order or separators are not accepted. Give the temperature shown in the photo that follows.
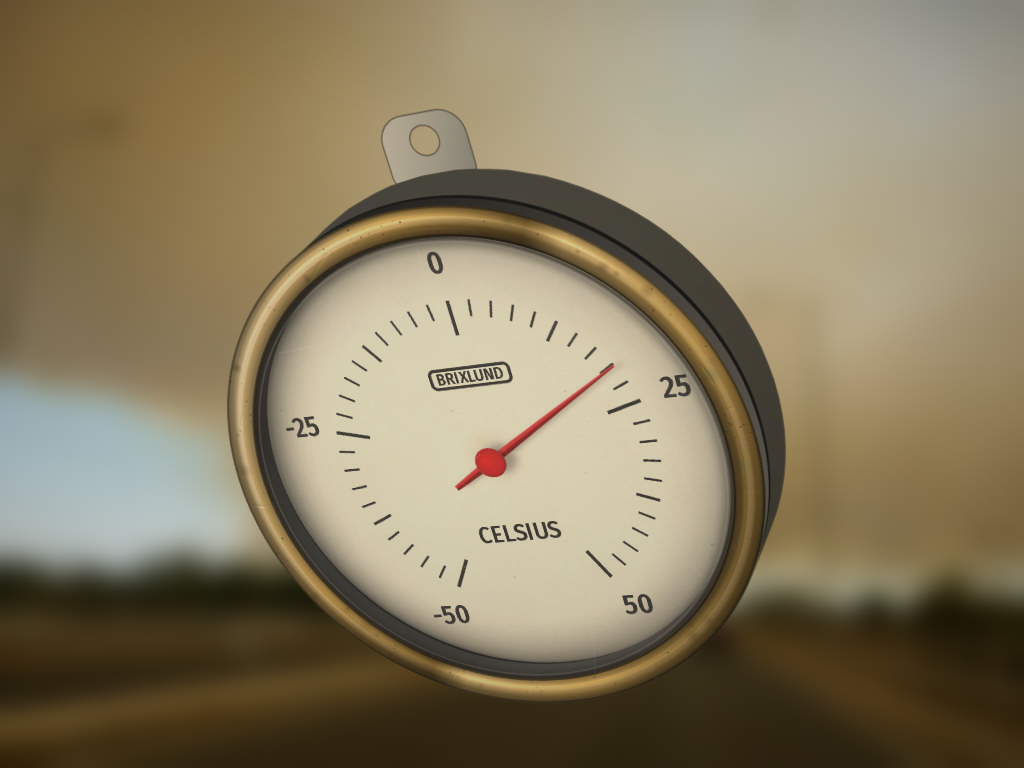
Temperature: value=20 unit=°C
